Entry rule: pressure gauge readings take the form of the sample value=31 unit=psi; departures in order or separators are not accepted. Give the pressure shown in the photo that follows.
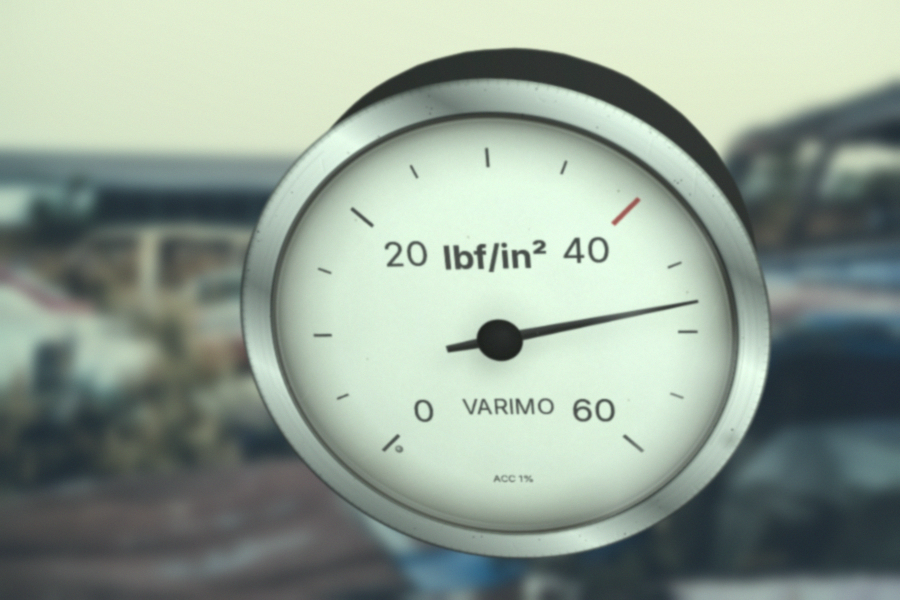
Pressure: value=47.5 unit=psi
